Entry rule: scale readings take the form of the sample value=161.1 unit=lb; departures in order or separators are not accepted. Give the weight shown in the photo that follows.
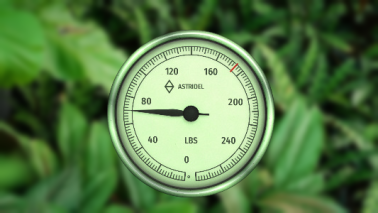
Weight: value=70 unit=lb
